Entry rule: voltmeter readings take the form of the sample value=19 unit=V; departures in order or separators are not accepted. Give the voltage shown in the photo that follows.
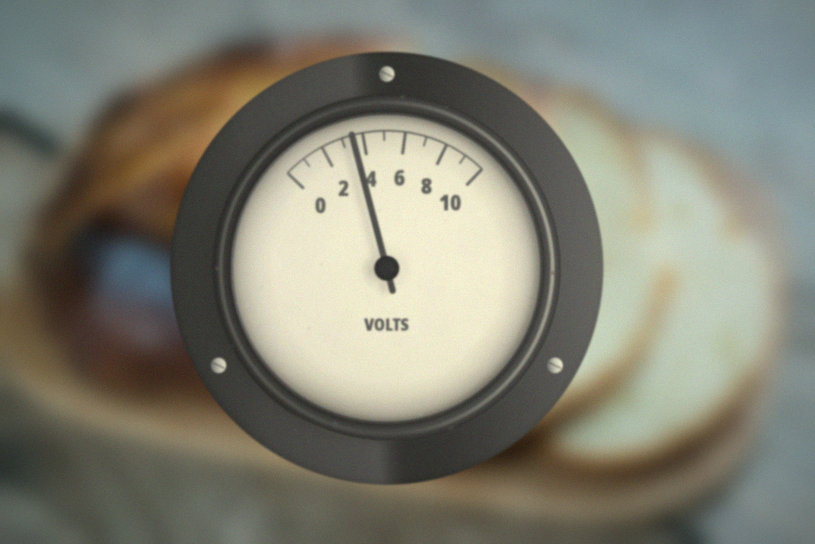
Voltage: value=3.5 unit=V
